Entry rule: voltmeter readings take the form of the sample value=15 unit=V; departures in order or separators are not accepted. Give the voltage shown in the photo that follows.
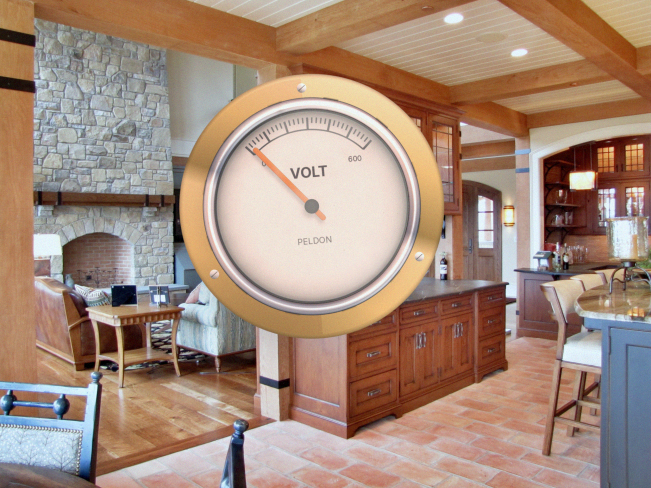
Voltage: value=20 unit=V
